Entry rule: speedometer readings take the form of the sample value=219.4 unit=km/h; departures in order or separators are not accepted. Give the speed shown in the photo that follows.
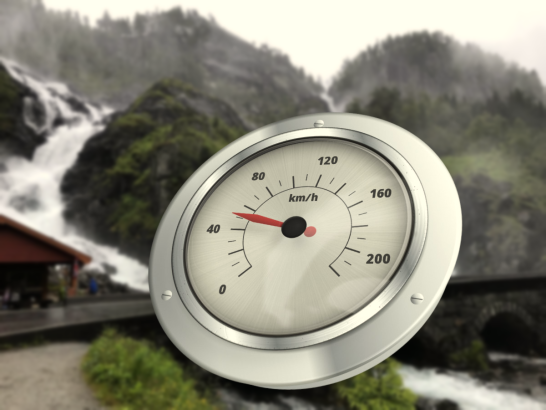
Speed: value=50 unit=km/h
